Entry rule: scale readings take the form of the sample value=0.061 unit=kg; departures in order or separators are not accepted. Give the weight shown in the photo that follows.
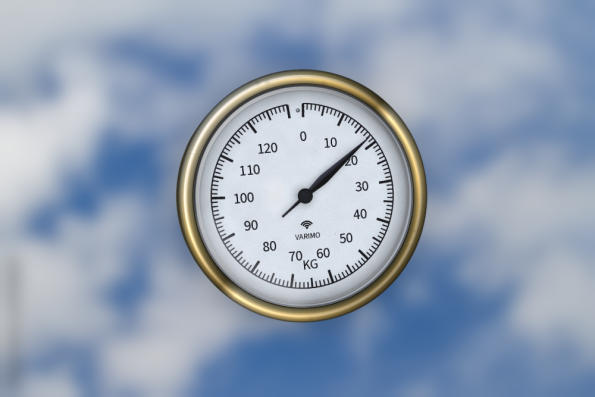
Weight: value=18 unit=kg
